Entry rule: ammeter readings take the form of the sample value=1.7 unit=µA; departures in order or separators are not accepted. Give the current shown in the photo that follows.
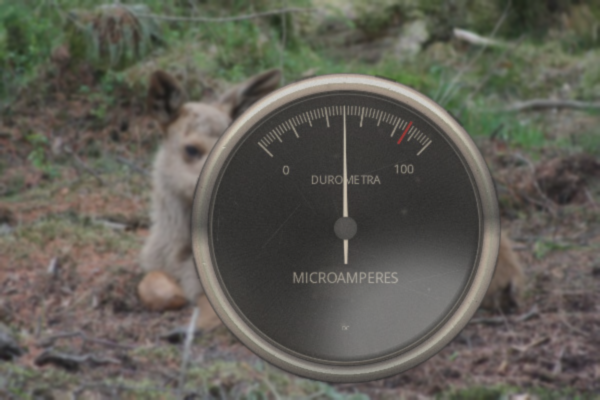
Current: value=50 unit=µA
